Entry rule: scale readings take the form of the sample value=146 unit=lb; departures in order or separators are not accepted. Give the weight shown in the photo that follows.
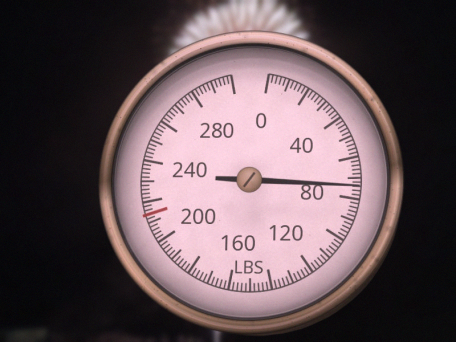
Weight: value=74 unit=lb
